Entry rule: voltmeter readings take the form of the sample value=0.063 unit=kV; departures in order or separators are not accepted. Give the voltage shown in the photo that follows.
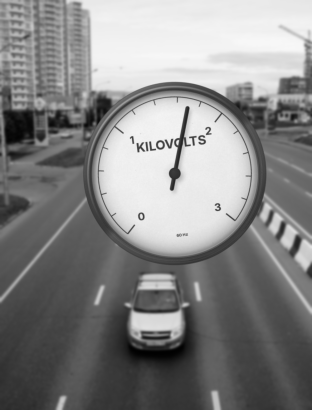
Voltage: value=1.7 unit=kV
